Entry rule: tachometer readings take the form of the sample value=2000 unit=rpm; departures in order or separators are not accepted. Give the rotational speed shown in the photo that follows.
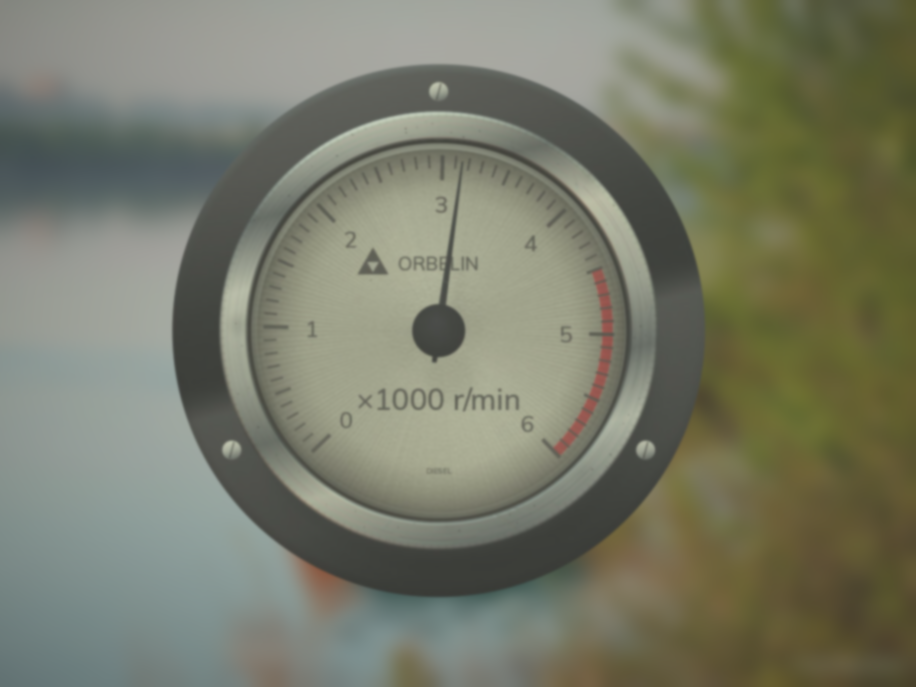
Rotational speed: value=3150 unit=rpm
